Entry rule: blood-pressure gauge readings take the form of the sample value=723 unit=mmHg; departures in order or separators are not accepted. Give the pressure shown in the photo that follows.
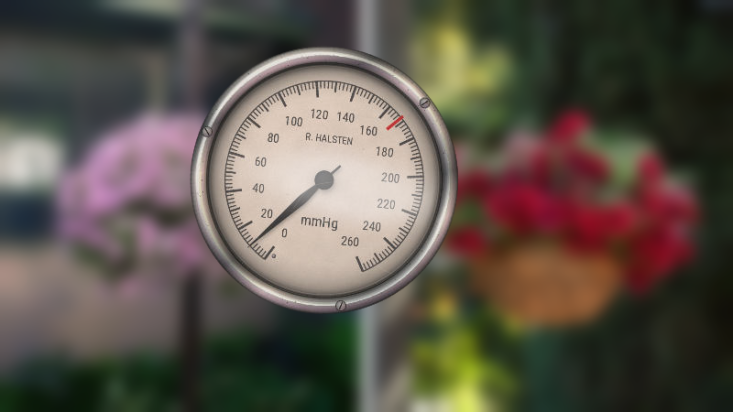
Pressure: value=10 unit=mmHg
